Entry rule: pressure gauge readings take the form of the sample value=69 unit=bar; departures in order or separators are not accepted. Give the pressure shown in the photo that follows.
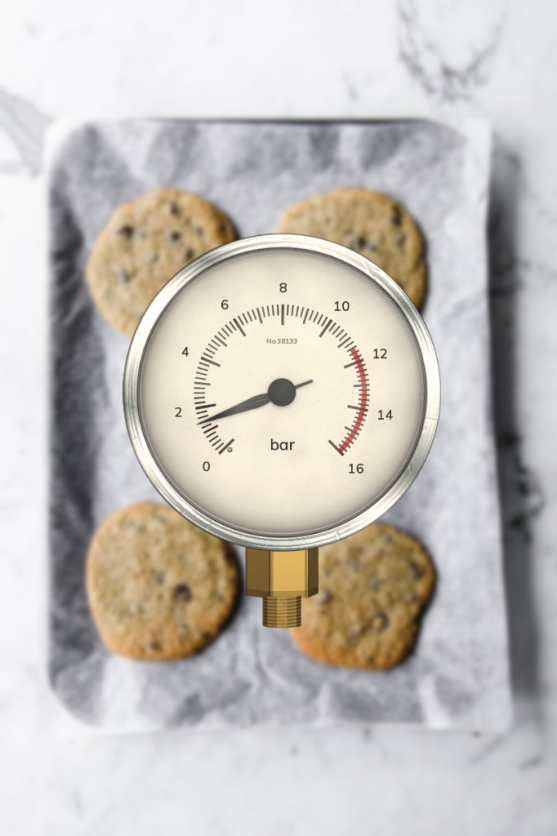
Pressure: value=1.4 unit=bar
